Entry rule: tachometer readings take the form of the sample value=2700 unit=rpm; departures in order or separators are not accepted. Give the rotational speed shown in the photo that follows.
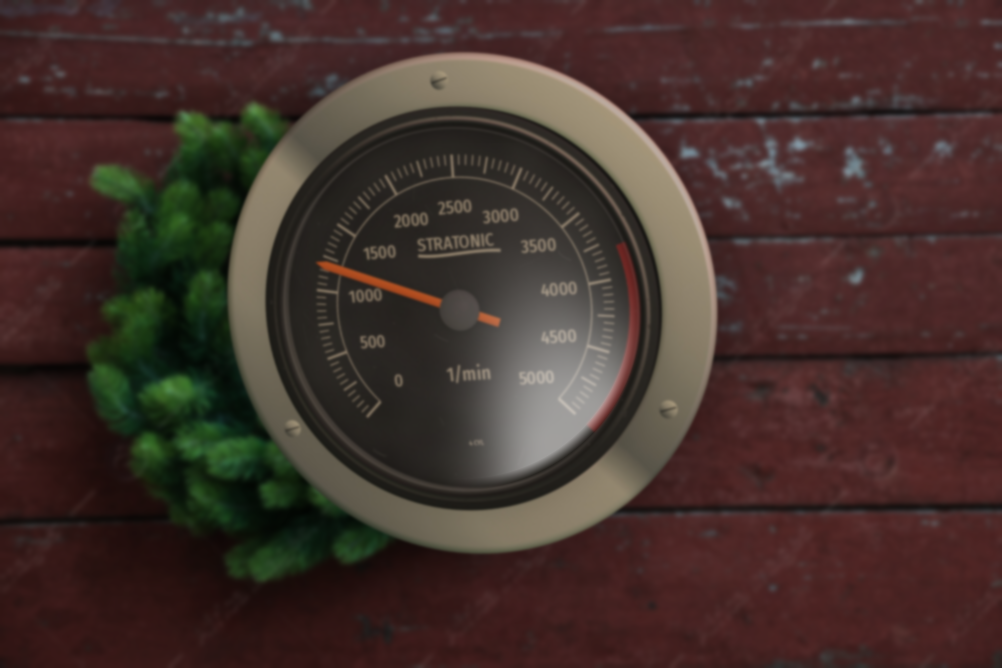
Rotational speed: value=1200 unit=rpm
